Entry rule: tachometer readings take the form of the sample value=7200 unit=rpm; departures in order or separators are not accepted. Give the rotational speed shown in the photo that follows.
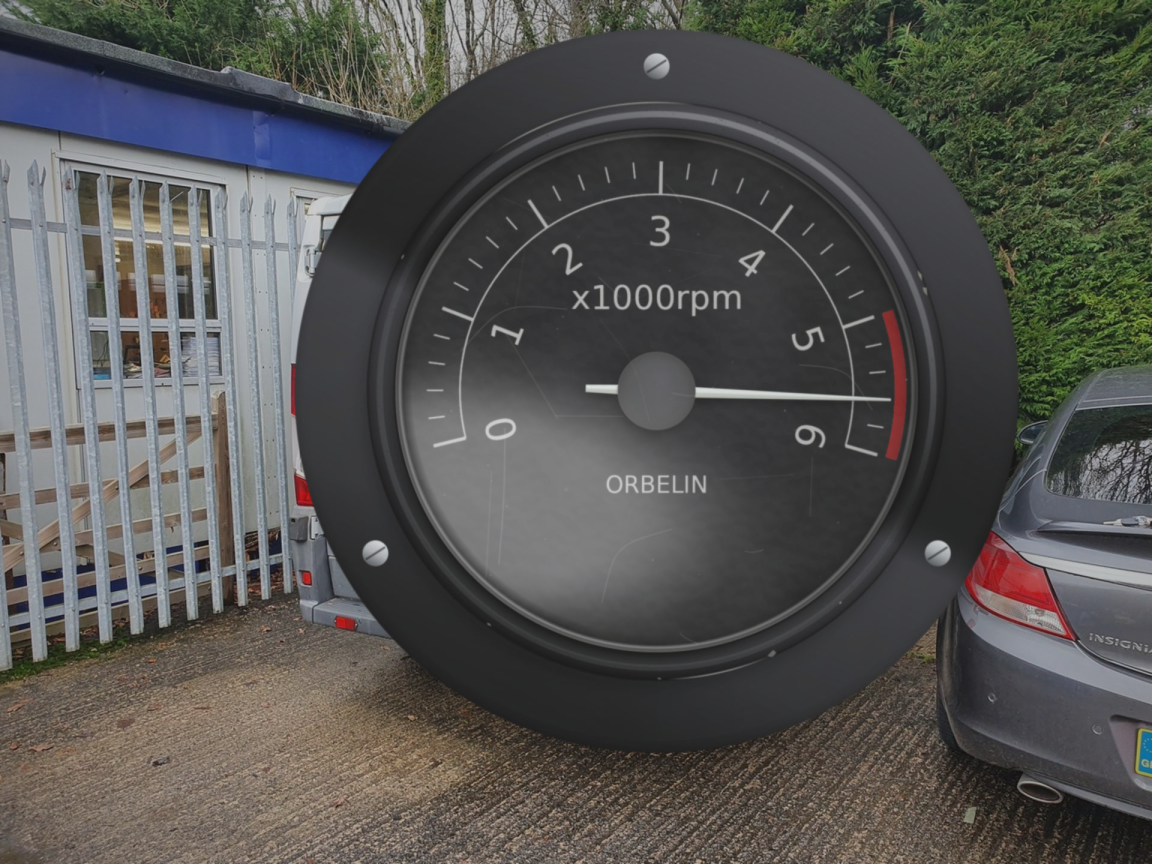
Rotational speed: value=5600 unit=rpm
